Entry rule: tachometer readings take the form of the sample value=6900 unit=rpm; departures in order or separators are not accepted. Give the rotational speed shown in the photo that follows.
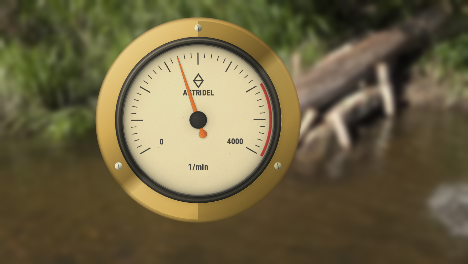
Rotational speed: value=1700 unit=rpm
